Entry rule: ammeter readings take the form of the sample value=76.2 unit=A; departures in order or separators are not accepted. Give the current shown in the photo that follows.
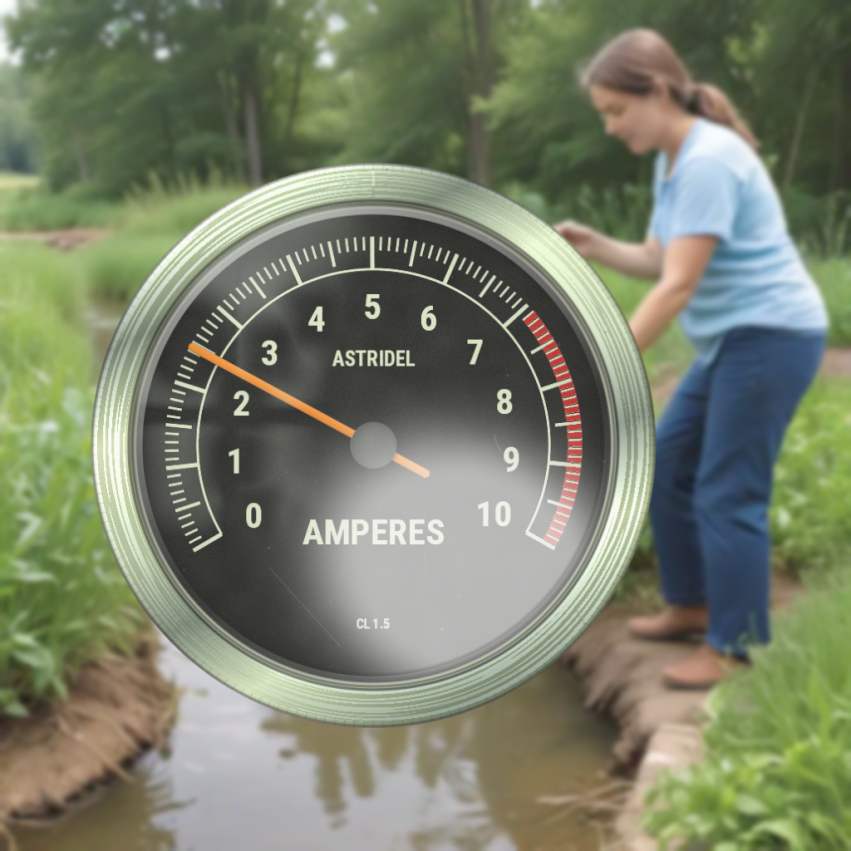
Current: value=2.45 unit=A
